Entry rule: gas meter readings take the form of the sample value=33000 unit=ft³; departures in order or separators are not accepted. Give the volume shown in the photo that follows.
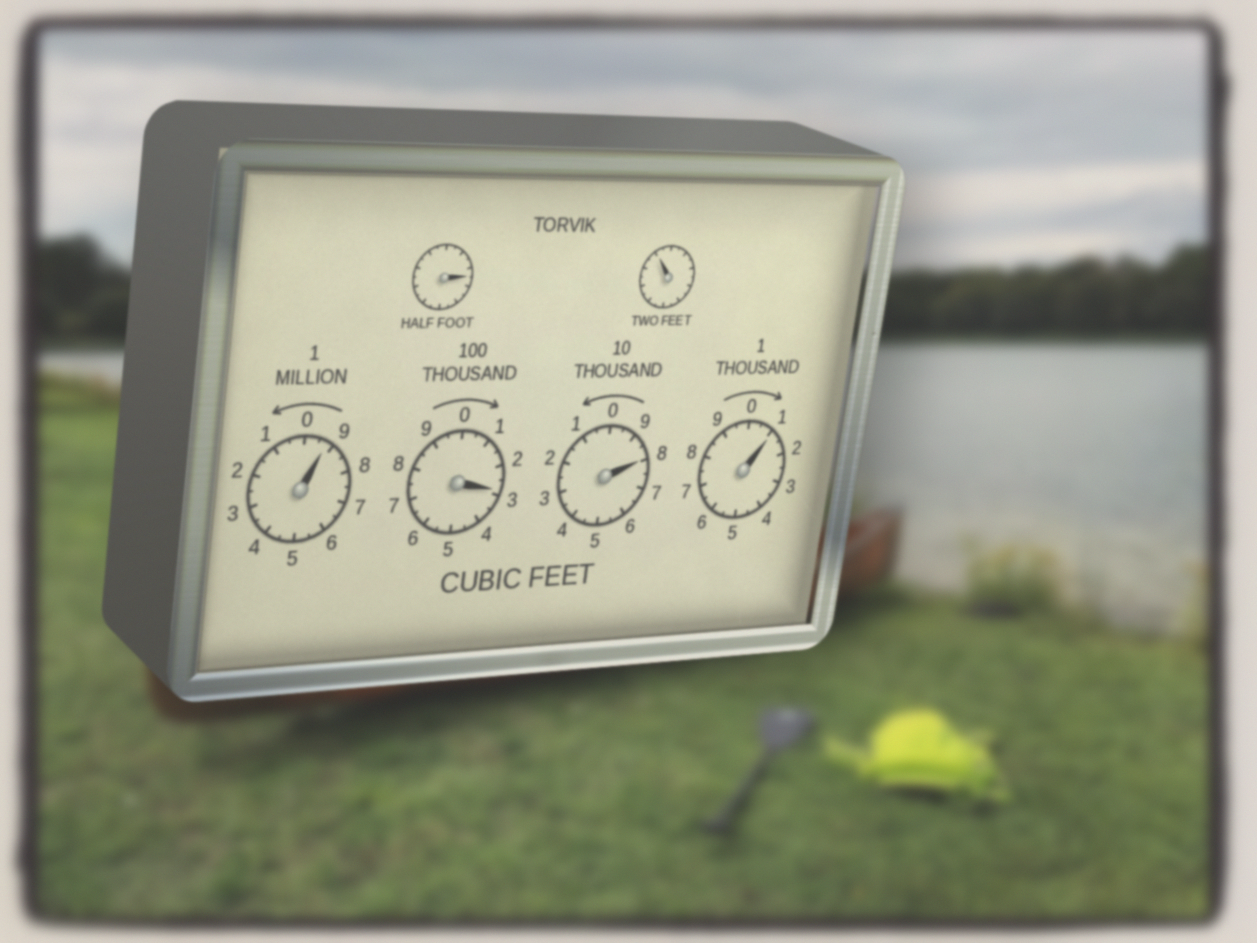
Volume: value=928100 unit=ft³
